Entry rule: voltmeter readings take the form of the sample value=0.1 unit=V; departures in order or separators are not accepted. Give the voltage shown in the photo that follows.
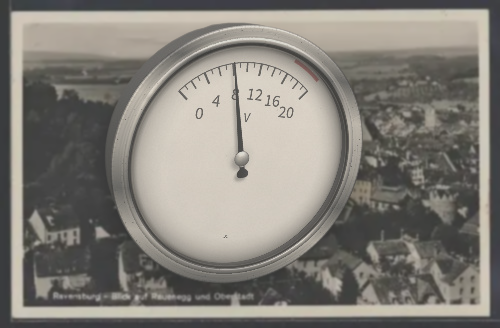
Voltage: value=8 unit=V
